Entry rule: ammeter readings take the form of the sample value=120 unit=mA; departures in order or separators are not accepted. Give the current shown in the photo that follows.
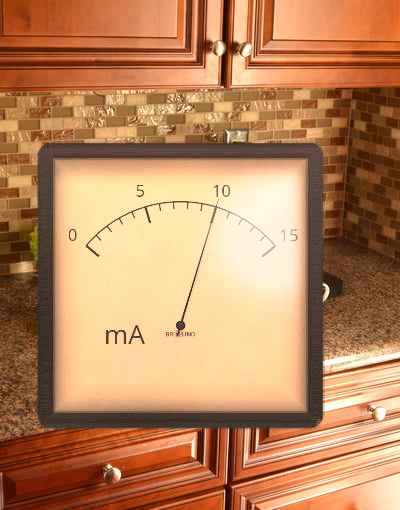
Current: value=10 unit=mA
